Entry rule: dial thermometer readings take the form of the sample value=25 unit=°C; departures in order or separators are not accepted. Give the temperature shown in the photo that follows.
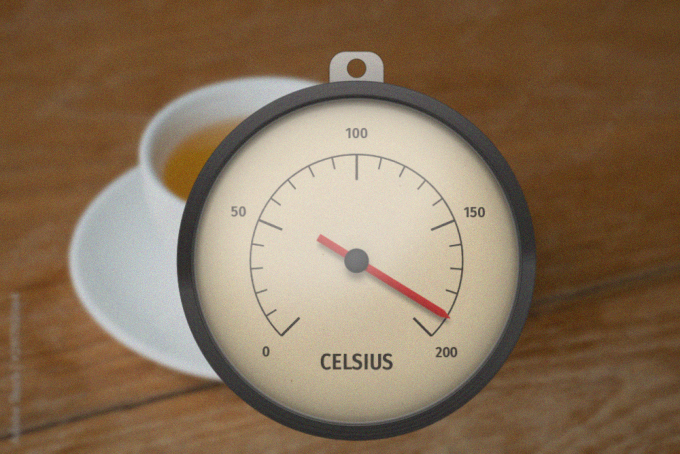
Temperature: value=190 unit=°C
